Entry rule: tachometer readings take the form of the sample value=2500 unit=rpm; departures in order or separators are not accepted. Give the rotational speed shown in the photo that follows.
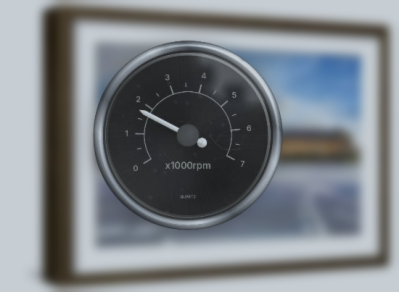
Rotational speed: value=1750 unit=rpm
